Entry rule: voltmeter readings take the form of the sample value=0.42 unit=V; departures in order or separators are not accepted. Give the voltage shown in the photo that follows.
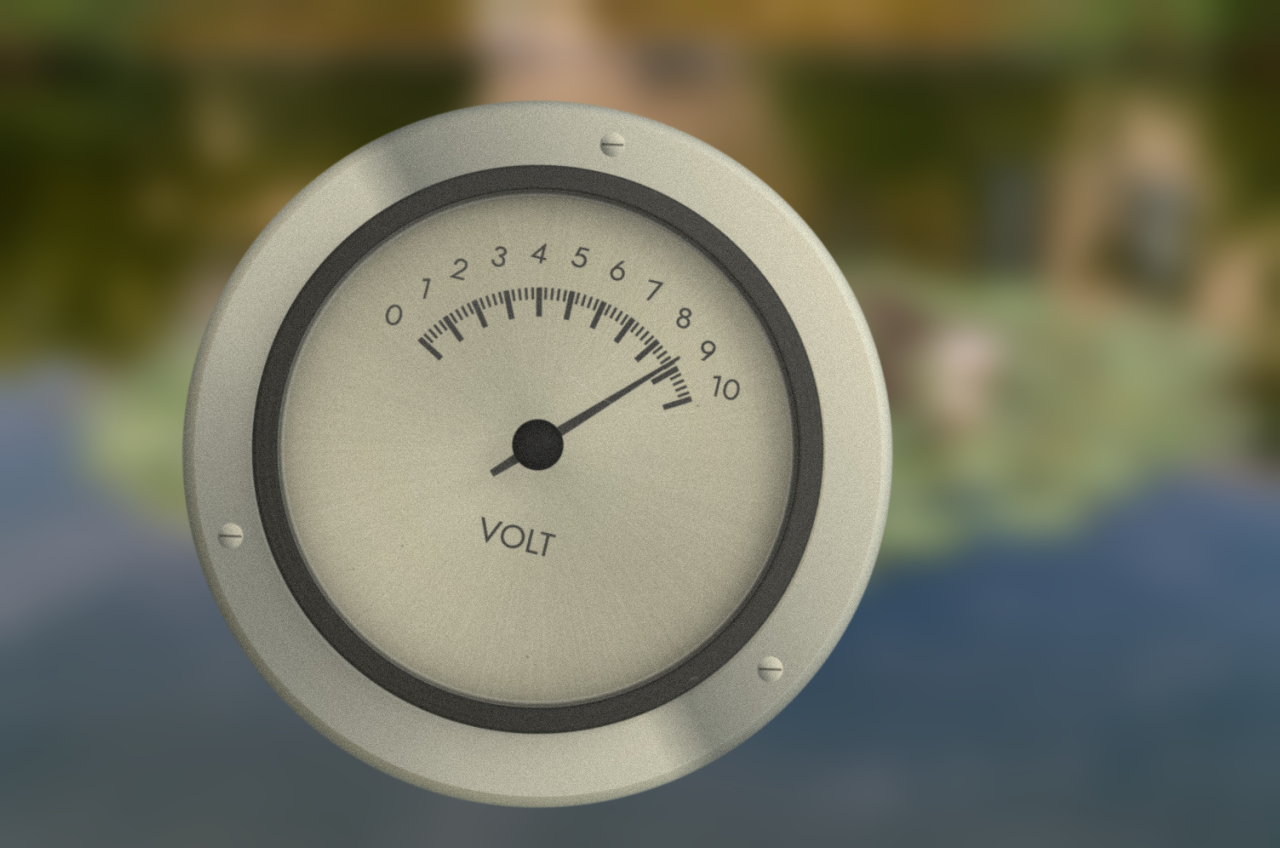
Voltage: value=8.8 unit=V
